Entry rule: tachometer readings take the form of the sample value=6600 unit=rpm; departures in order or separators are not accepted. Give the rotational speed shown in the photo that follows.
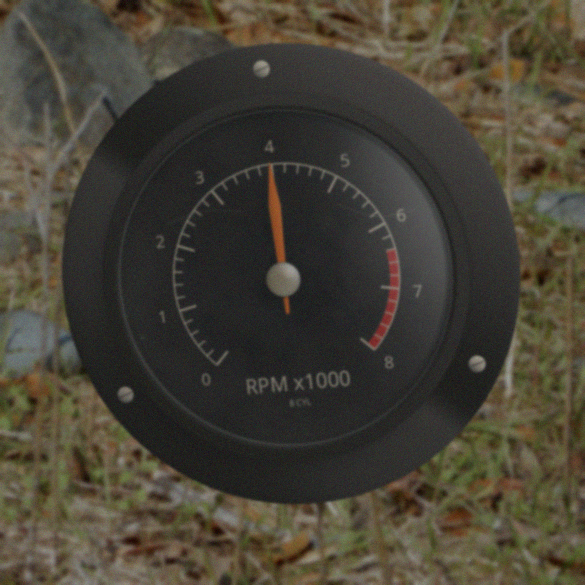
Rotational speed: value=4000 unit=rpm
